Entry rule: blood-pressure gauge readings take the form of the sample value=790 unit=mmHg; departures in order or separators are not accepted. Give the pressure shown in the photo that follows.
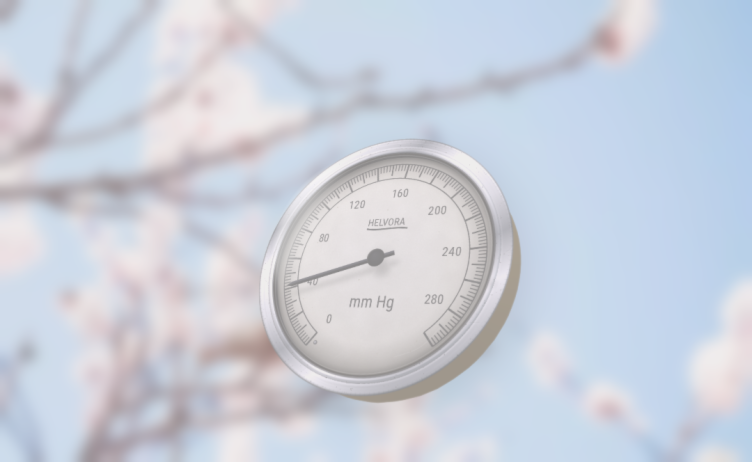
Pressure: value=40 unit=mmHg
